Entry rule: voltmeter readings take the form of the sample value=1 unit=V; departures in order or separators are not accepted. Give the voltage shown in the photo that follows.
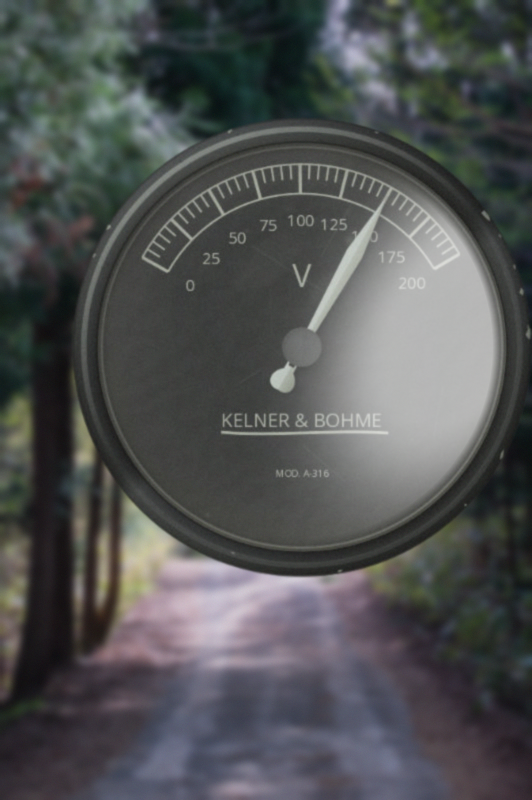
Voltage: value=150 unit=V
